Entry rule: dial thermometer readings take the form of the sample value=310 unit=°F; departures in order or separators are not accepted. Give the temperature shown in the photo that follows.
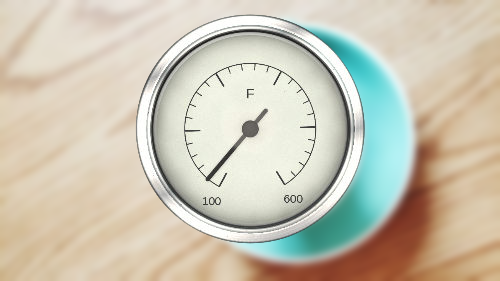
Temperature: value=120 unit=°F
